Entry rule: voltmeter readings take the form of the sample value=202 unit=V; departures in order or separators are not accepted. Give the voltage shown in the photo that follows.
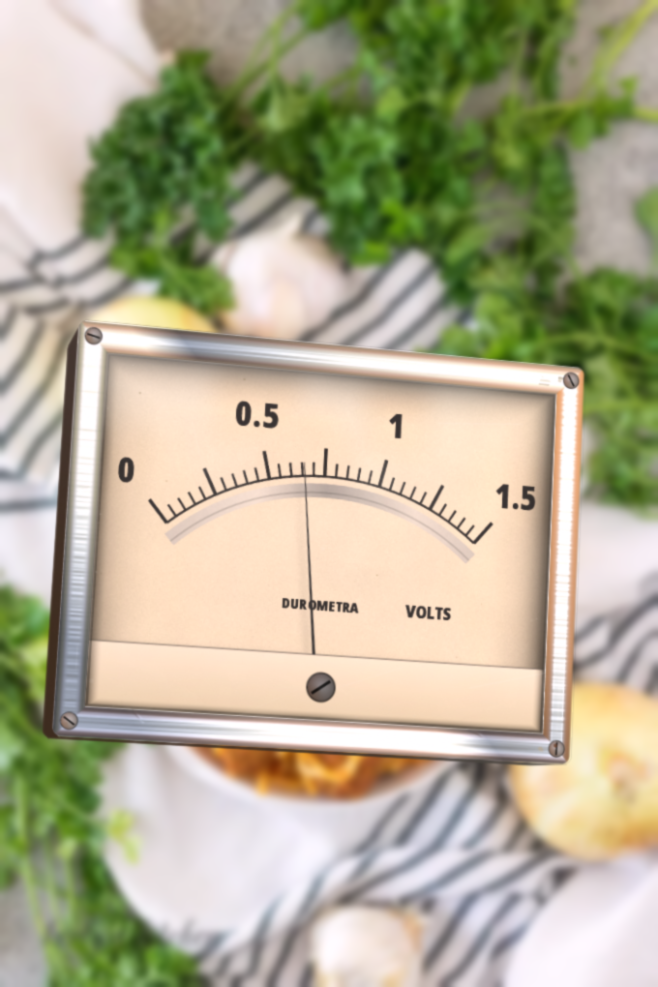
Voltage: value=0.65 unit=V
